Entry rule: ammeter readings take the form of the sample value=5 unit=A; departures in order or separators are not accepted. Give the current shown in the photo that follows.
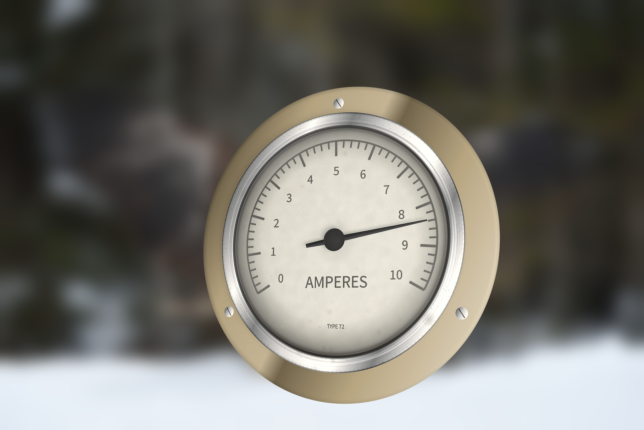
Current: value=8.4 unit=A
